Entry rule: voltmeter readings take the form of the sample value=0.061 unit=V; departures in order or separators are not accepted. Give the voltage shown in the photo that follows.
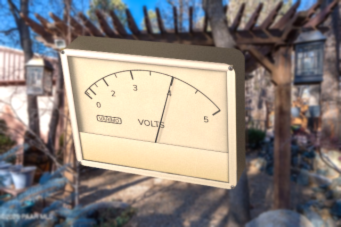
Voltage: value=4 unit=V
